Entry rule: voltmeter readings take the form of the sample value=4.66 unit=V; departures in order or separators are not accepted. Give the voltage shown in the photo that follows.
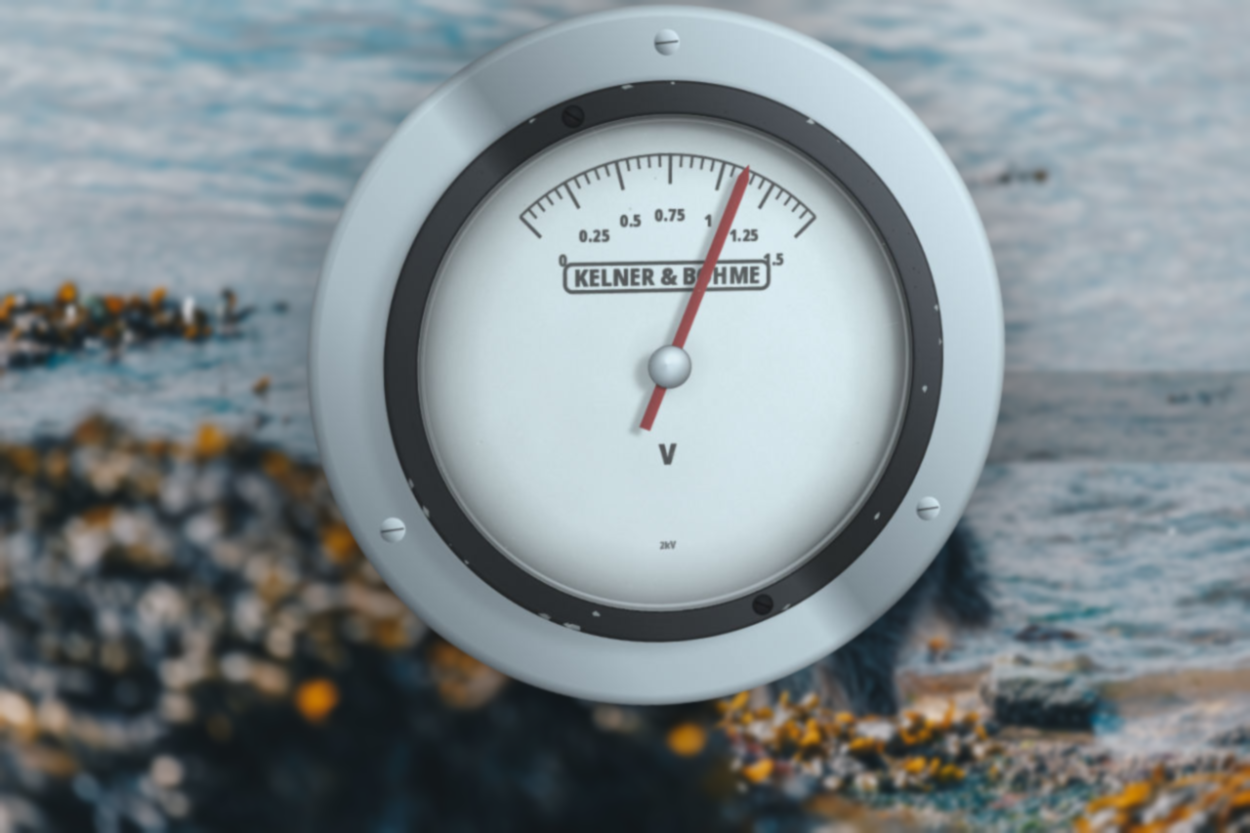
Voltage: value=1.1 unit=V
